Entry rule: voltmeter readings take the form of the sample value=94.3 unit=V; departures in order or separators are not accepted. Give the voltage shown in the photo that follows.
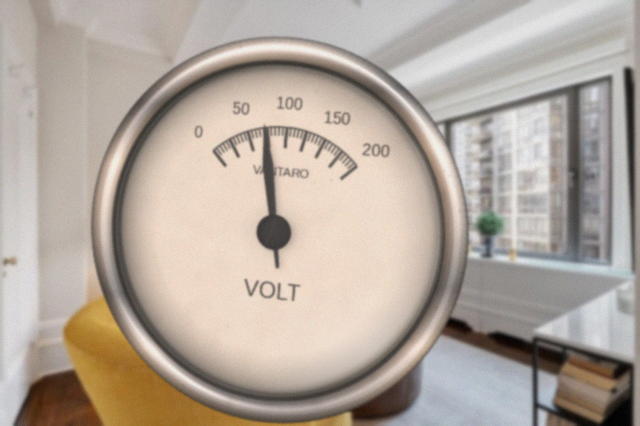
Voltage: value=75 unit=V
